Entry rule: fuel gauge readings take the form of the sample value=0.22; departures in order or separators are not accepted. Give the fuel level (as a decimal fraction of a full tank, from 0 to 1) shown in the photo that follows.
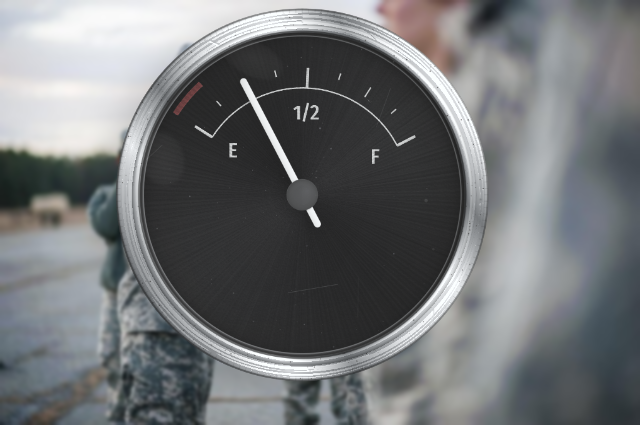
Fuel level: value=0.25
